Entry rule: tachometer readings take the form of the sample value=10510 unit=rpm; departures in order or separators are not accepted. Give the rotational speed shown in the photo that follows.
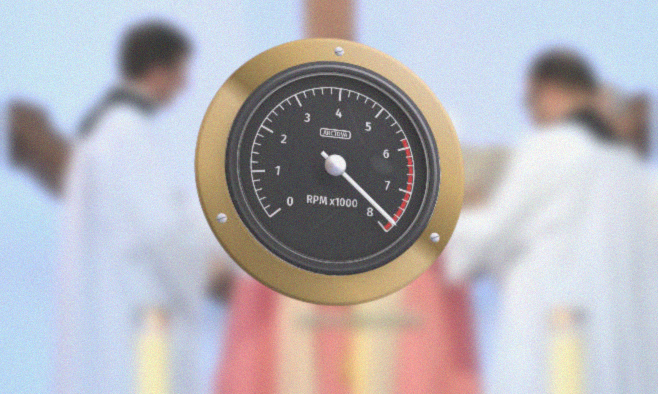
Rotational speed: value=7800 unit=rpm
